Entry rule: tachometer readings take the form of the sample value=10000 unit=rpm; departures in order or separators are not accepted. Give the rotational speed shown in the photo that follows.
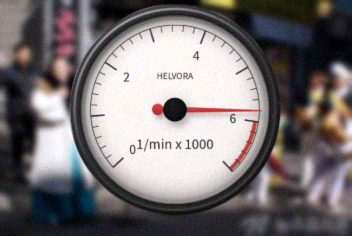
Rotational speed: value=5800 unit=rpm
